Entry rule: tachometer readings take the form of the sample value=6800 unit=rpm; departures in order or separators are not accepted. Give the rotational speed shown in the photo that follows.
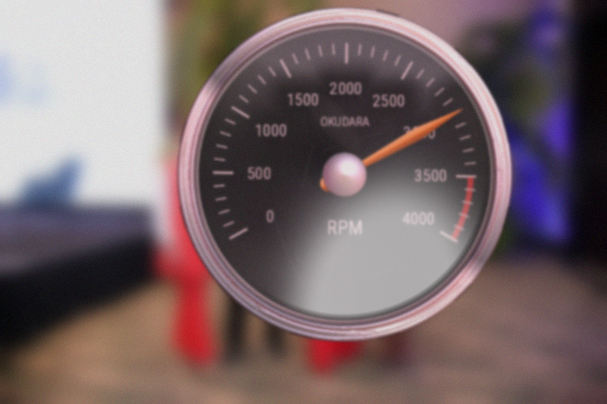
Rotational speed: value=3000 unit=rpm
